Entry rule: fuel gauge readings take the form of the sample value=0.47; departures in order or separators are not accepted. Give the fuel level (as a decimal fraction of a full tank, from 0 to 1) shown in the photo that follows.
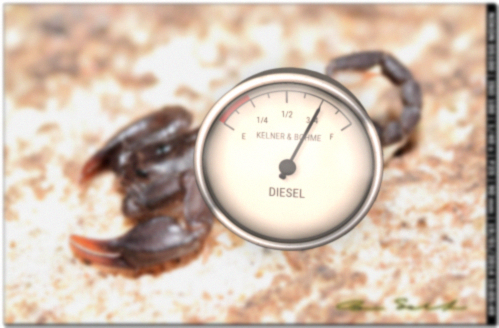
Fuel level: value=0.75
